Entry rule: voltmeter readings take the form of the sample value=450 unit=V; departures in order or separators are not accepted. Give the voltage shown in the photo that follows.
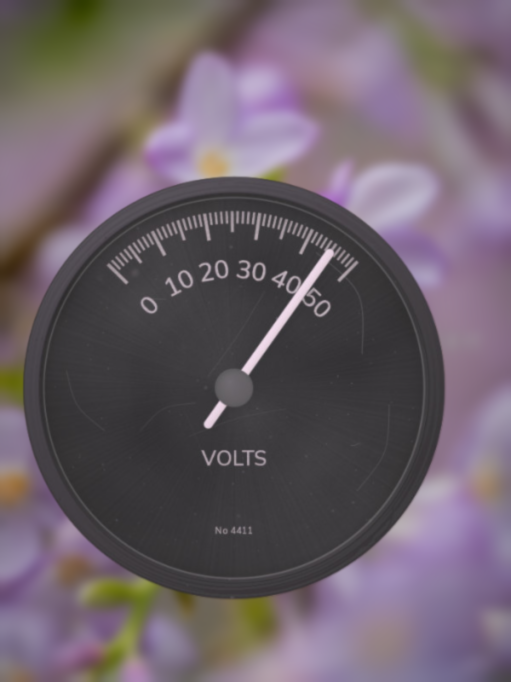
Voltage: value=45 unit=V
